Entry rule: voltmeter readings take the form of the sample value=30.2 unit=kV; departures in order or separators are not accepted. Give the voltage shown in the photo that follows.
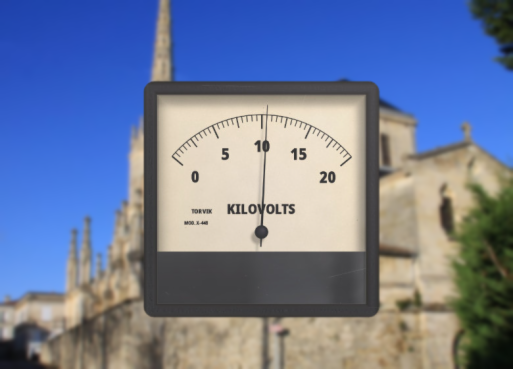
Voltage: value=10.5 unit=kV
